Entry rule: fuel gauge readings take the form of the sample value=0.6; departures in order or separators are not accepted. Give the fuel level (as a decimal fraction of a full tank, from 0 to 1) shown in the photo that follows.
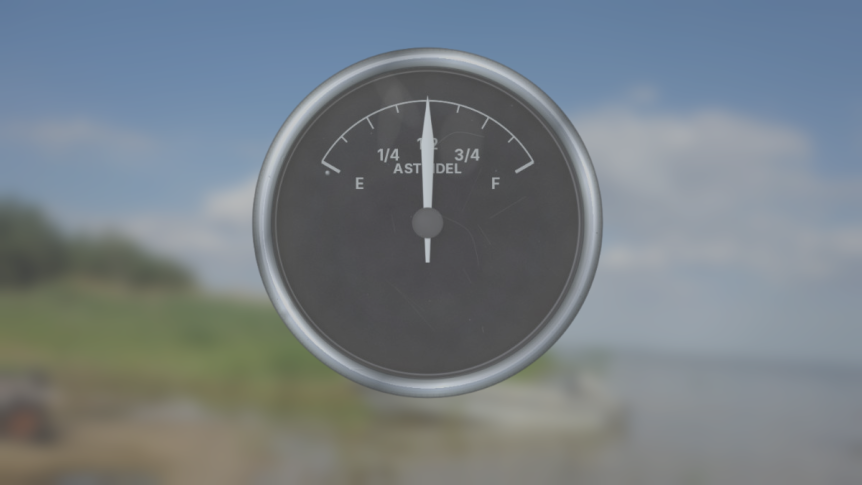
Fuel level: value=0.5
